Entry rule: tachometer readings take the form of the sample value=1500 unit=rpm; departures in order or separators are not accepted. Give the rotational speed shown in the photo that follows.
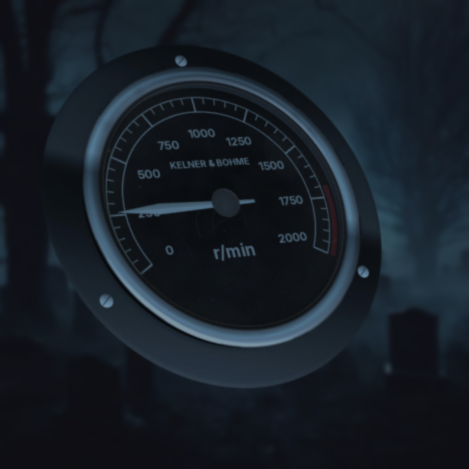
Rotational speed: value=250 unit=rpm
